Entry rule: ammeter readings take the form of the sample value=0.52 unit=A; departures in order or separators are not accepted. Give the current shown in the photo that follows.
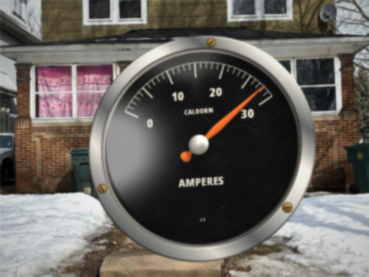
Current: value=28 unit=A
